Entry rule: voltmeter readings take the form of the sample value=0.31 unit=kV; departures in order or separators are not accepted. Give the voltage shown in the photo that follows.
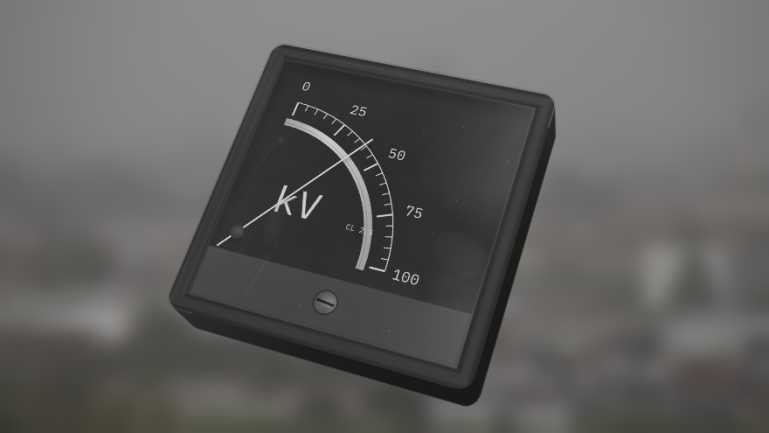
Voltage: value=40 unit=kV
